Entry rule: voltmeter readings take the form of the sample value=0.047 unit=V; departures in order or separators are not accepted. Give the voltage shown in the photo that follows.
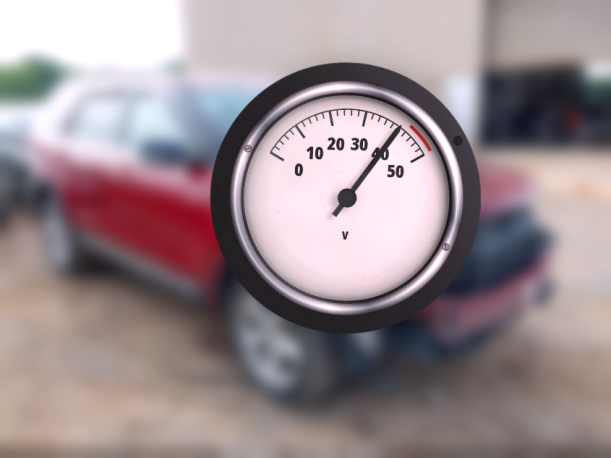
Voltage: value=40 unit=V
